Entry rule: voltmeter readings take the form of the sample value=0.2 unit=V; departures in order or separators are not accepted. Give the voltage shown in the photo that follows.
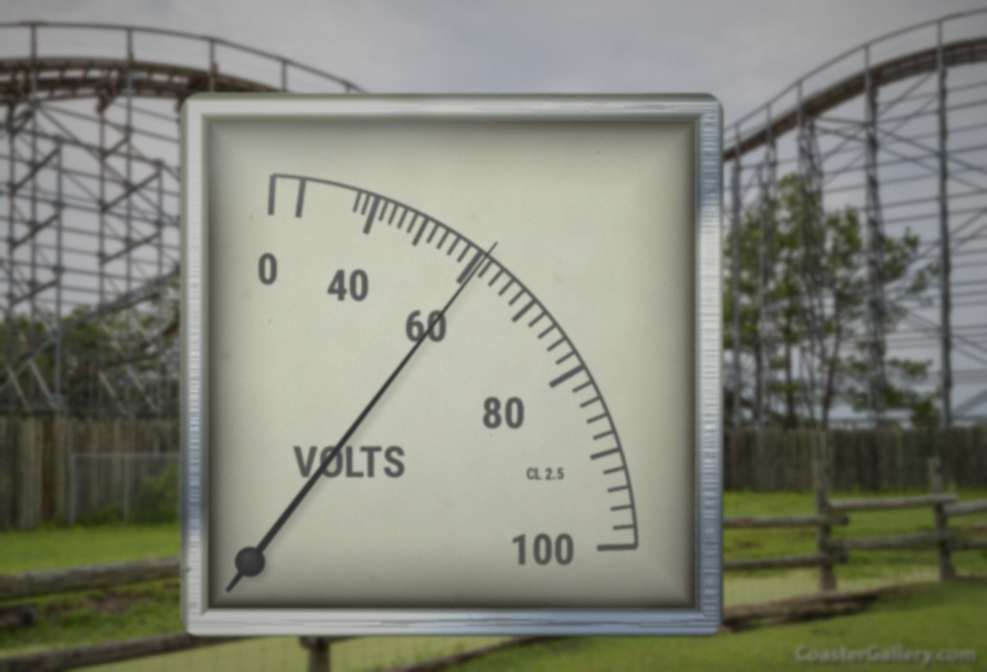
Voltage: value=61 unit=V
